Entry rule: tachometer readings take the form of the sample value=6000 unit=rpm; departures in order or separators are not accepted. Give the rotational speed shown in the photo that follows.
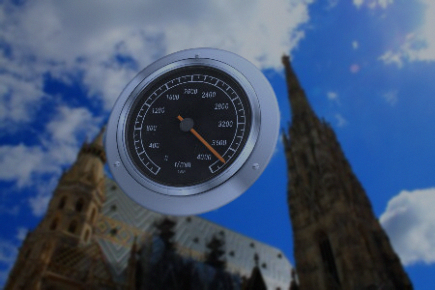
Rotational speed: value=3800 unit=rpm
